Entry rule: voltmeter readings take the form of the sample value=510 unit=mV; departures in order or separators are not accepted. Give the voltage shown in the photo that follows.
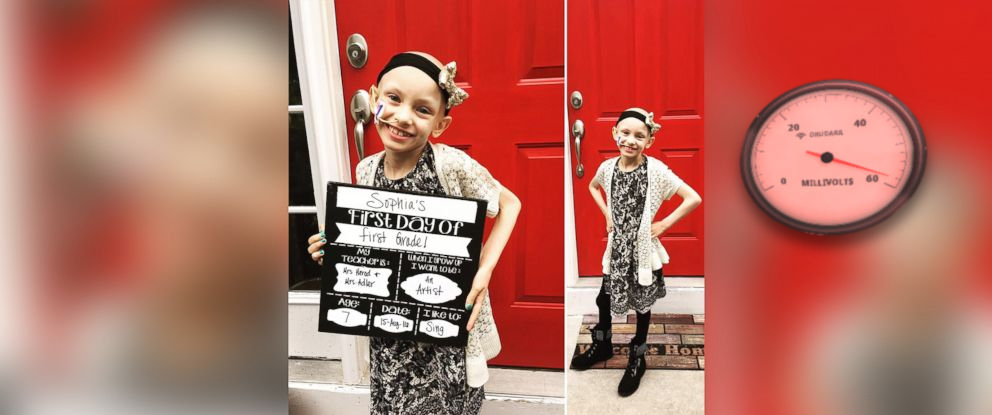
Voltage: value=58 unit=mV
